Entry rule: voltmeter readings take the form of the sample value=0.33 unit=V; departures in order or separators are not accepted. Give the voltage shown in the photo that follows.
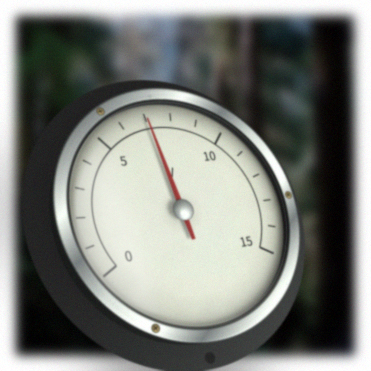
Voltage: value=7 unit=V
